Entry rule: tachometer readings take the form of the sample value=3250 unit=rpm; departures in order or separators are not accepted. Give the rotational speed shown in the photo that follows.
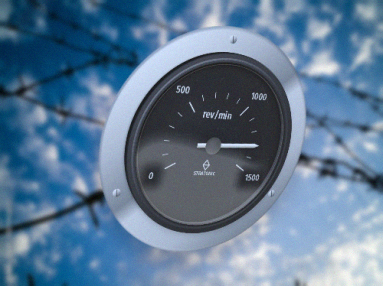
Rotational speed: value=1300 unit=rpm
